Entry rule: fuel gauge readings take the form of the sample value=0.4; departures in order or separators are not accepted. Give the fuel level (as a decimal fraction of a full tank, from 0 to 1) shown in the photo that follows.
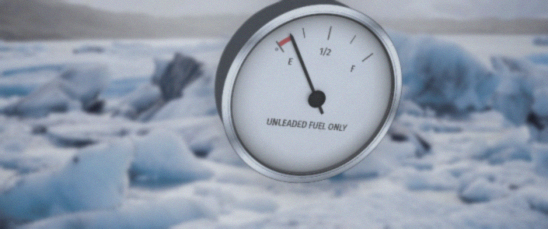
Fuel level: value=0.125
